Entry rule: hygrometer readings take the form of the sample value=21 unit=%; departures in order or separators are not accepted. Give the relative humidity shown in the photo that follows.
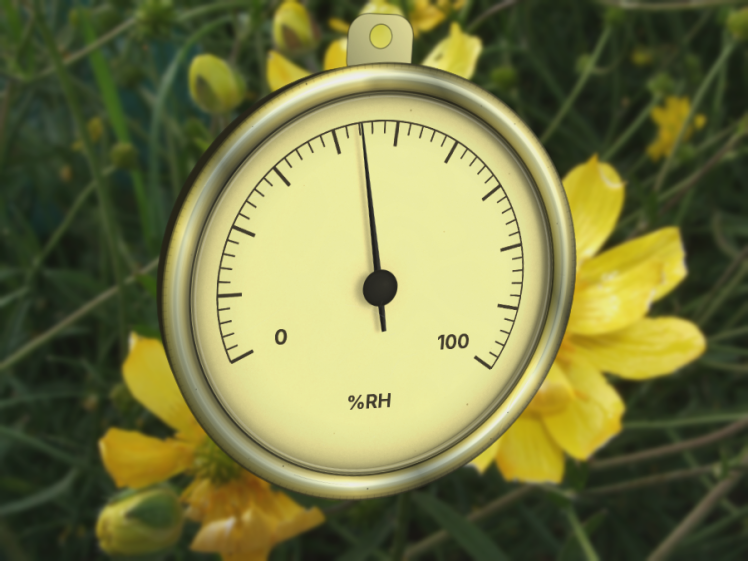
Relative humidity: value=44 unit=%
